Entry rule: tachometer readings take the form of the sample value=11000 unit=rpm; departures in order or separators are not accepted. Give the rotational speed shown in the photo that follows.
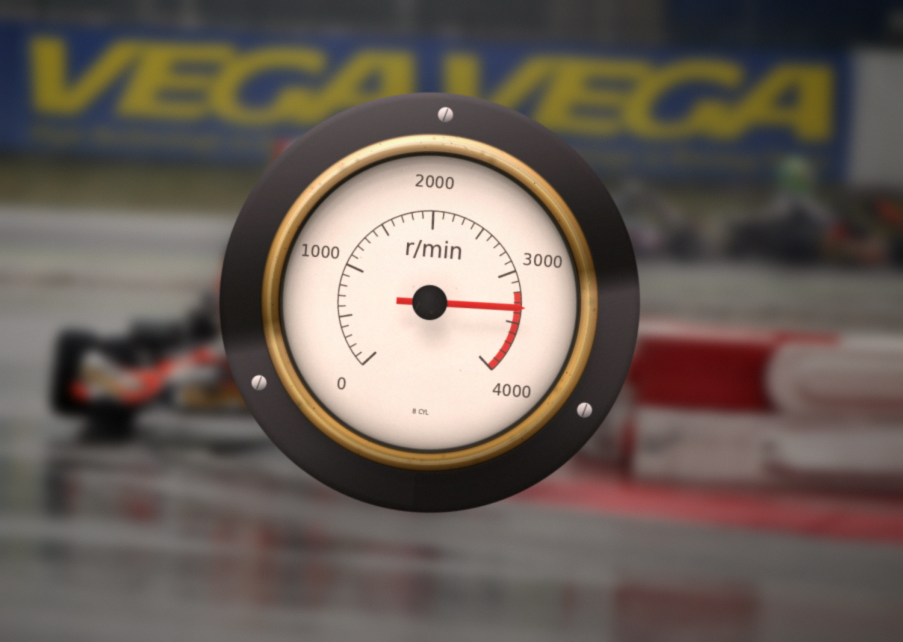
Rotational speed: value=3350 unit=rpm
